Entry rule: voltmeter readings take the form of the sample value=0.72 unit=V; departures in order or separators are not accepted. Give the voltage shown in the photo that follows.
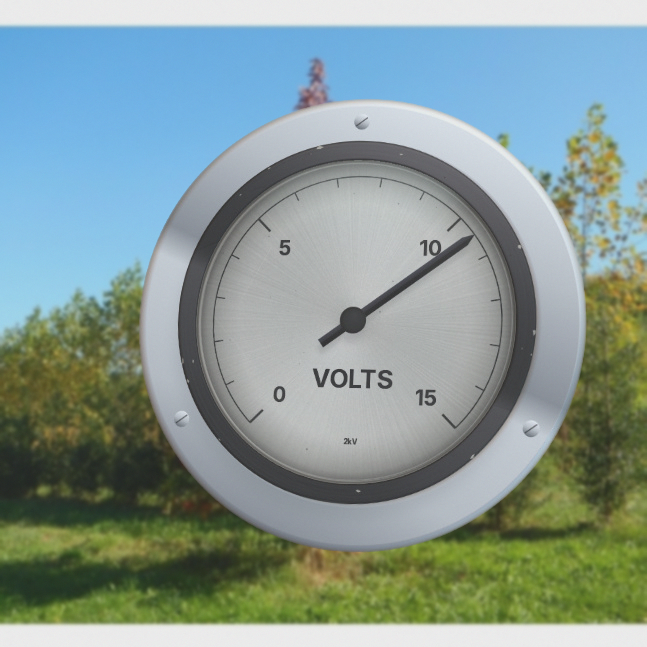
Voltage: value=10.5 unit=V
